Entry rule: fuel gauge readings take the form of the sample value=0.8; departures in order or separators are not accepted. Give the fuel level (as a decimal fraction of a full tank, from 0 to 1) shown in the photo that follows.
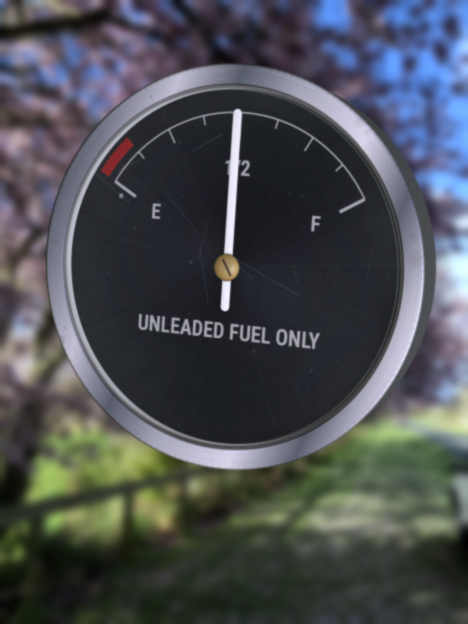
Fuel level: value=0.5
